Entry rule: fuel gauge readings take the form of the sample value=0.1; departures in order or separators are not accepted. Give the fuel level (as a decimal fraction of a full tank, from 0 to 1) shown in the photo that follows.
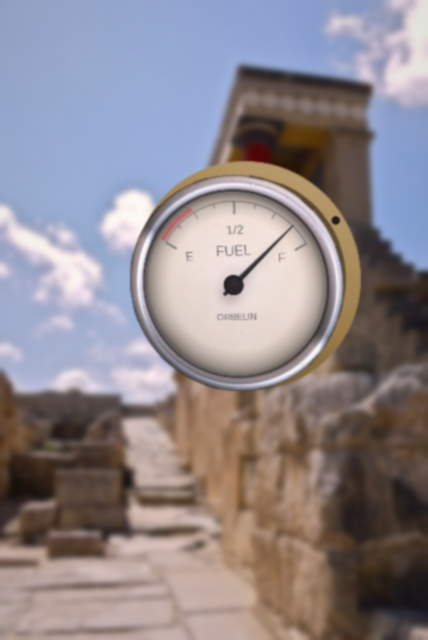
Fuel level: value=0.875
